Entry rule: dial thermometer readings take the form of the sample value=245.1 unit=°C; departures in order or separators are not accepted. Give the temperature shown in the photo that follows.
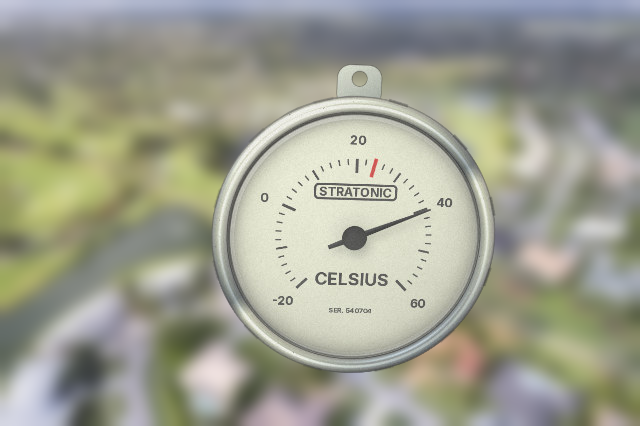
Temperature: value=40 unit=°C
